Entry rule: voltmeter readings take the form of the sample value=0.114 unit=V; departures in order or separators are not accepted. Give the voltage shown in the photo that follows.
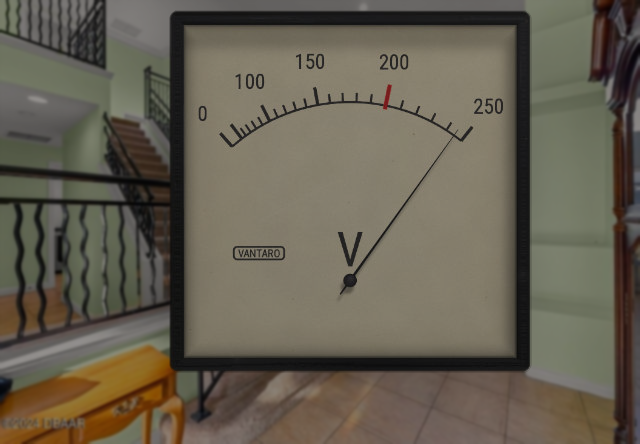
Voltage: value=245 unit=V
